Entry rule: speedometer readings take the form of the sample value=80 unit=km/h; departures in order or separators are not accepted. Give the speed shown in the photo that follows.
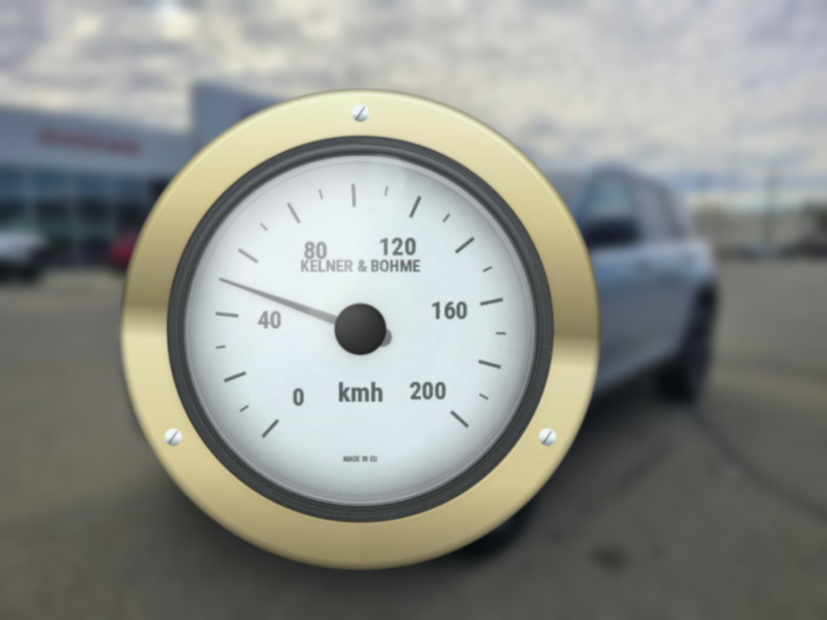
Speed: value=50 unit=km/h
